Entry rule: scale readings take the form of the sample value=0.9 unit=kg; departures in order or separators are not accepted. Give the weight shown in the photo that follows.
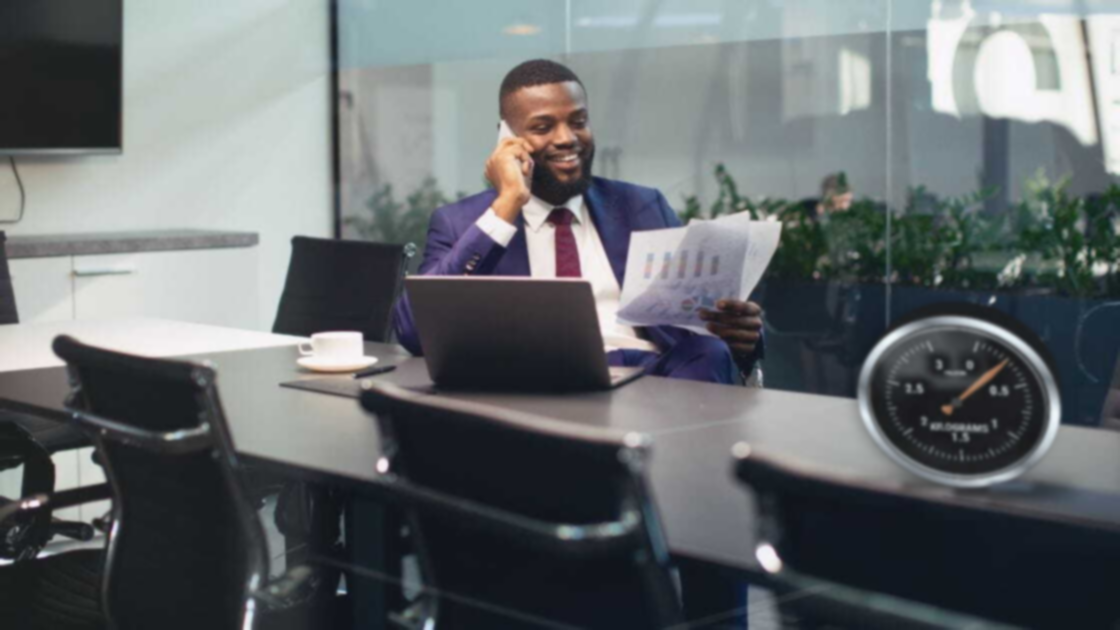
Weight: value=0.25 unit=kg
